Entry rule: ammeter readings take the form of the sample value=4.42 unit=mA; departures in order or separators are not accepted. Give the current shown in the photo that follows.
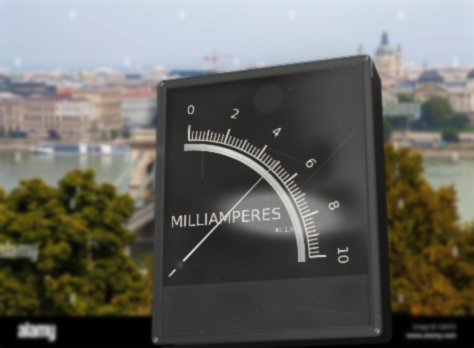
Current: value=5 unit=mA
